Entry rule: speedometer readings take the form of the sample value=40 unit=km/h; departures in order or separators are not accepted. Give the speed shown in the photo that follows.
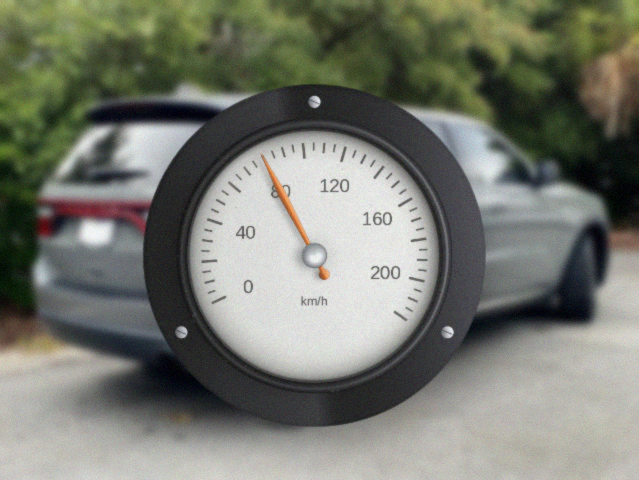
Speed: value=80 unit=km/h
